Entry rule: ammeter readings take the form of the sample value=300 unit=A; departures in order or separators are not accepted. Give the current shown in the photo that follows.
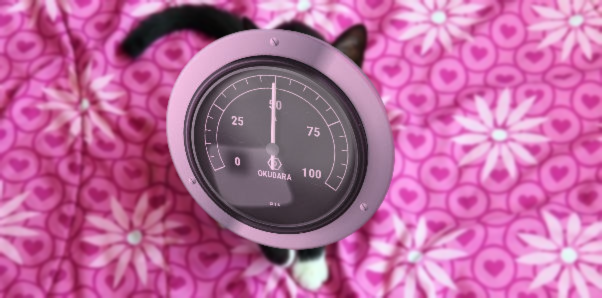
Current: value=50 unit=A
